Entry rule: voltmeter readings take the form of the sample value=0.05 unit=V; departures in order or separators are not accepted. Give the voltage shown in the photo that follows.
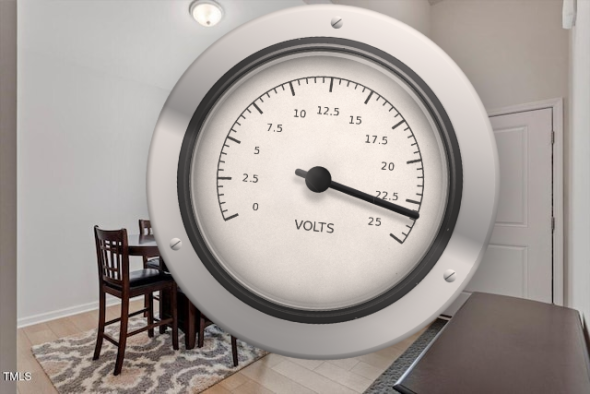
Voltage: value=23.25 unit=V
